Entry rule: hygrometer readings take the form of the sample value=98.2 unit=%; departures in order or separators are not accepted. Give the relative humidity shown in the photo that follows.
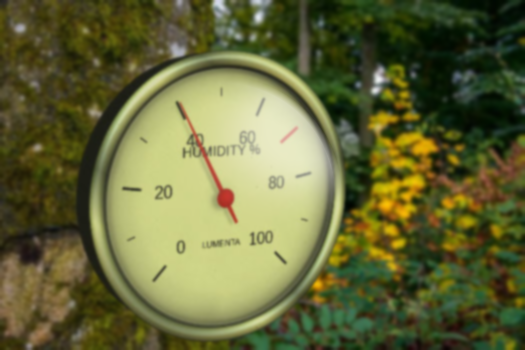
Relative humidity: value=40 unit=%
